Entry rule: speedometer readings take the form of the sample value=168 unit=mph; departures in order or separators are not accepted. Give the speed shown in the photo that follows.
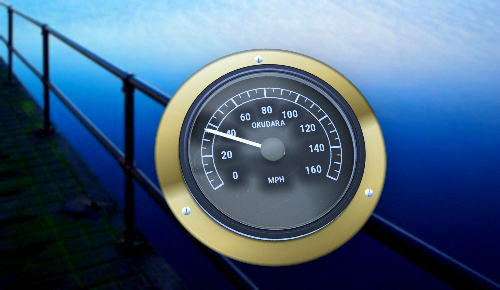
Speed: value=35 unit=mph
